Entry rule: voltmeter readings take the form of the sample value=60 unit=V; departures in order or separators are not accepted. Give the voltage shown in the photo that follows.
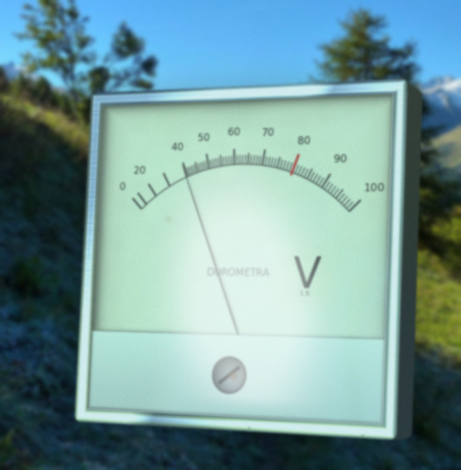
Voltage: value=40 unit=V
